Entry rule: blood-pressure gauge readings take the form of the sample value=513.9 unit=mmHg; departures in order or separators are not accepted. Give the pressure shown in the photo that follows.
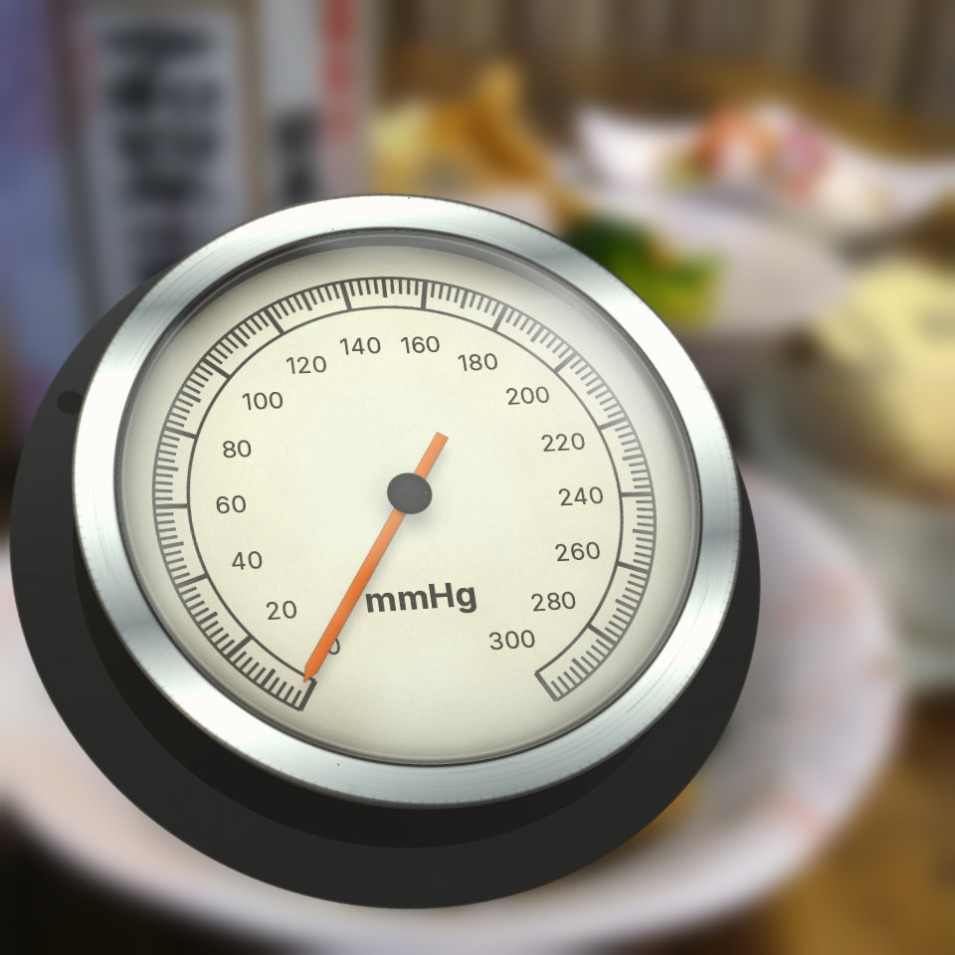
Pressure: value=2 unit=mmHg
